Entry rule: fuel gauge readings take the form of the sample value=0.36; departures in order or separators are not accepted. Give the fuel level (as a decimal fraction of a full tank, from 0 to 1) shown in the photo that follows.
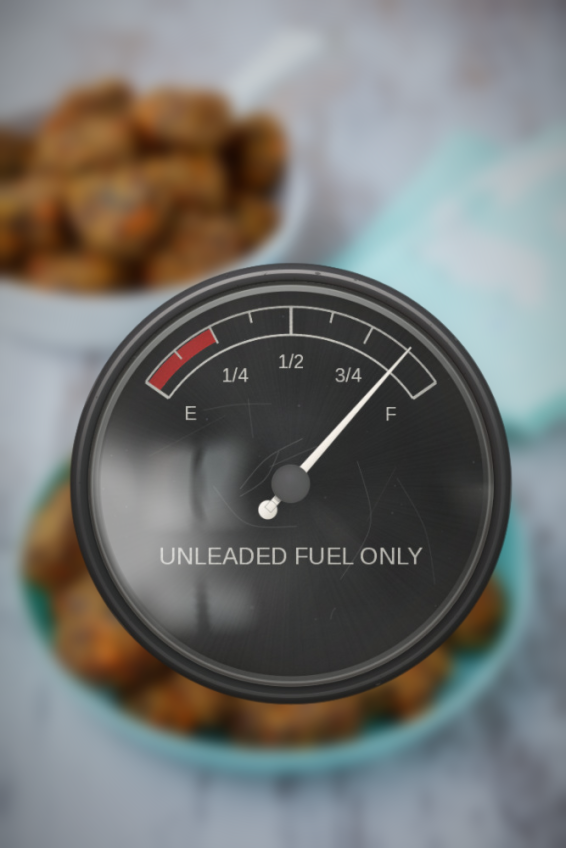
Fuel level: value=0.875
